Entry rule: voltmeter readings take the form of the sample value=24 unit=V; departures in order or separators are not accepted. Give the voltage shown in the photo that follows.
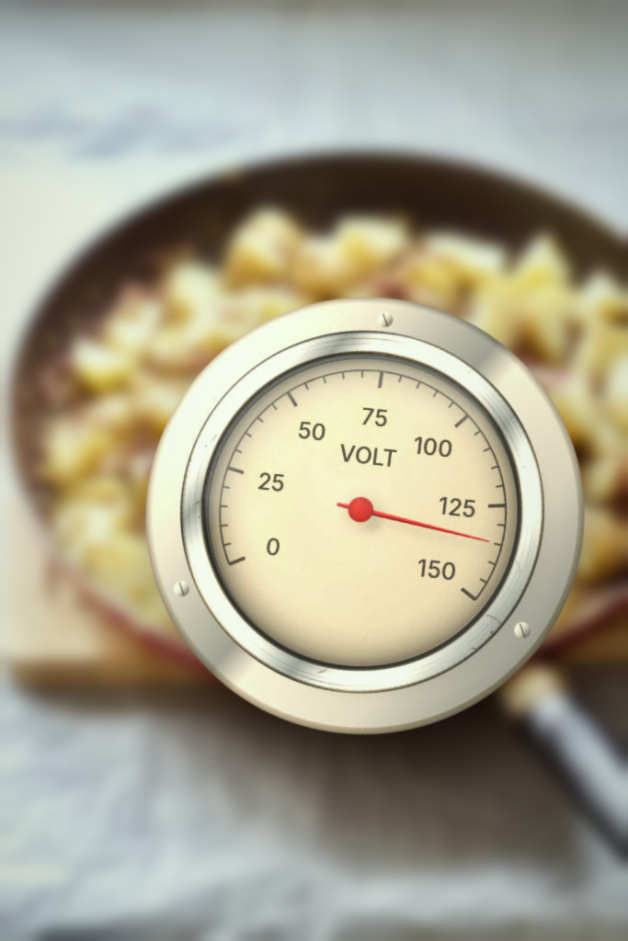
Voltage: value=135 unit=V
